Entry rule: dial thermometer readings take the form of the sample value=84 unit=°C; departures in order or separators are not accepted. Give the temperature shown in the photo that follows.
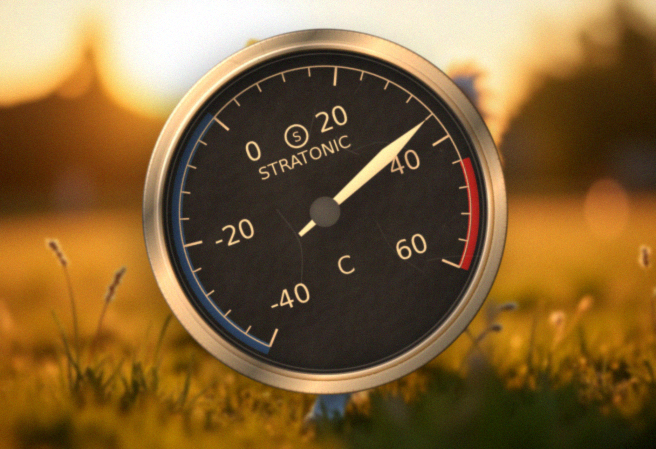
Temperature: value=36 unit=°C
